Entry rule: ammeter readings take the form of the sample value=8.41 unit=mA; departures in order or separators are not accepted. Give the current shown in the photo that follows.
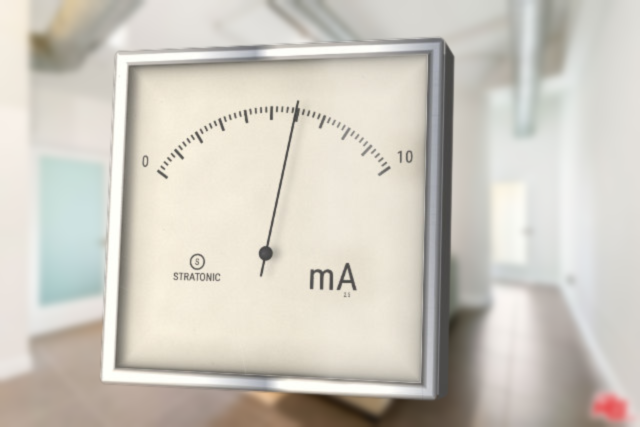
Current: value=6 unit=mA
